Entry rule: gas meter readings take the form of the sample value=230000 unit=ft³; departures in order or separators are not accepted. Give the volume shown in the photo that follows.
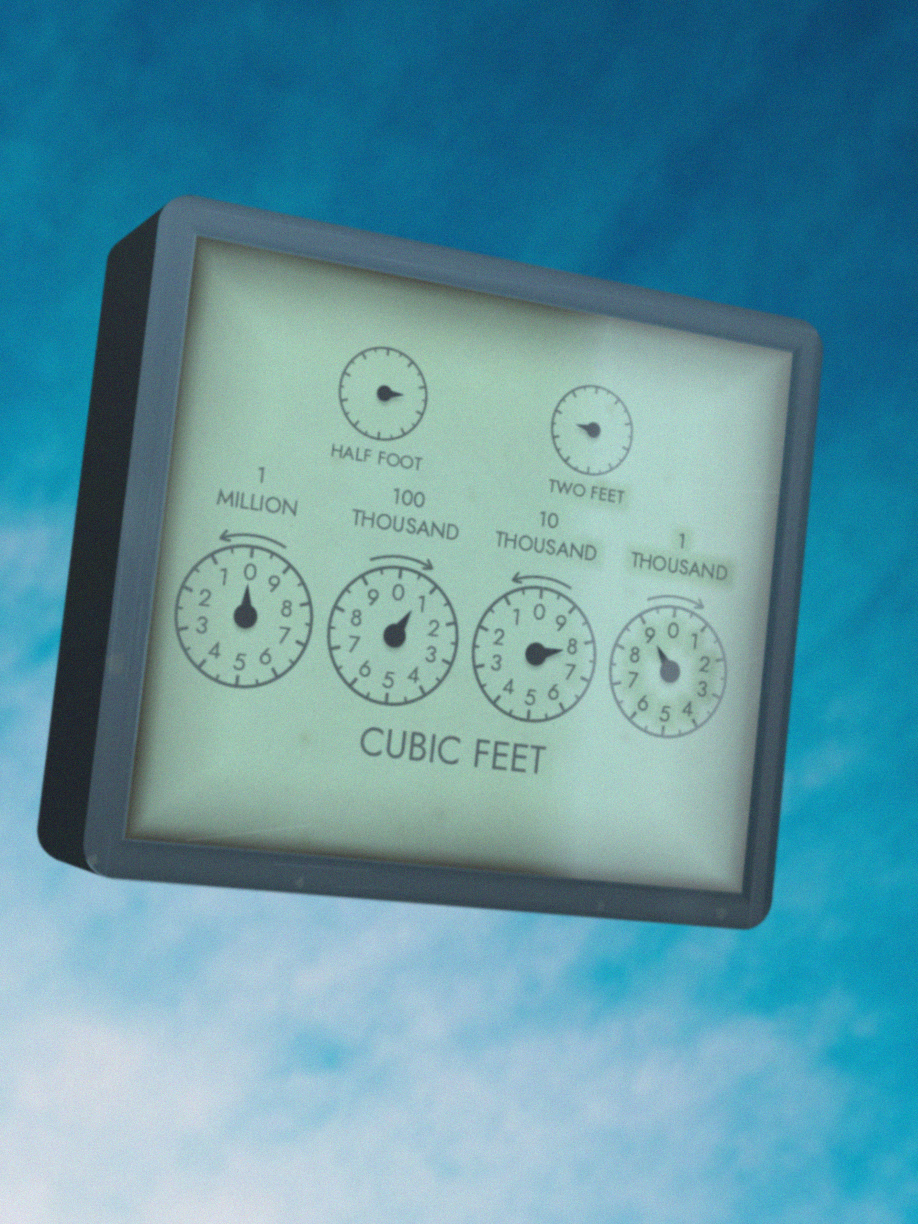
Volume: value=7900 unit=ft³
